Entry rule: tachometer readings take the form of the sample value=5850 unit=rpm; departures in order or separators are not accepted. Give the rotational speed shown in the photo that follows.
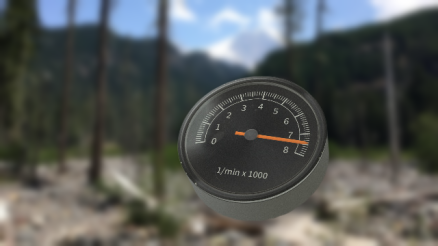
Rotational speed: value=7500 unit=rpm
